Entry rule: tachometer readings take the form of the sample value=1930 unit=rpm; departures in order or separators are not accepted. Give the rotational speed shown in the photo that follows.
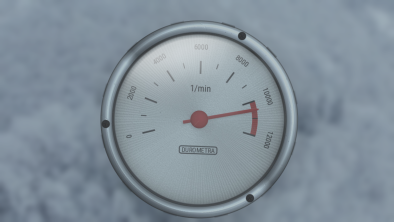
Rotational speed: value=10500 unit=rpm
